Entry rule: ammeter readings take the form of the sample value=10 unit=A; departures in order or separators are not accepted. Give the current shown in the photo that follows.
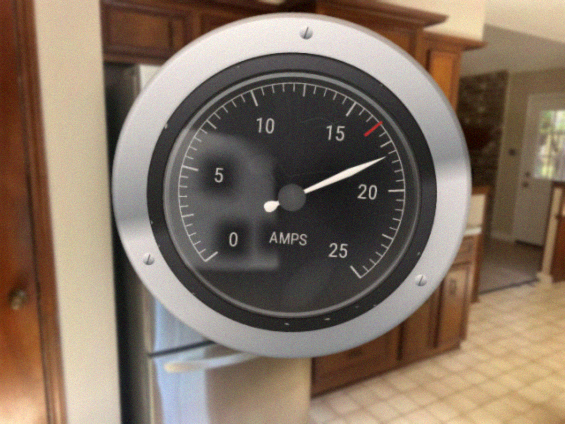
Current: value=18 unit=A
